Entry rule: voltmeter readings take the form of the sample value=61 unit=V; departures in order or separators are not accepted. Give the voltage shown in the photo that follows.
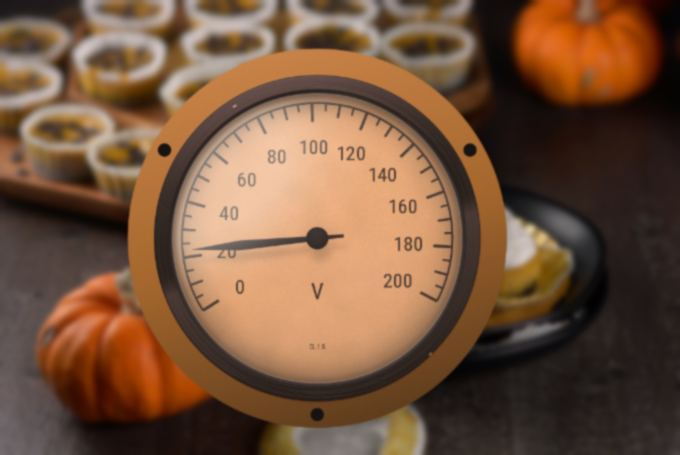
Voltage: value=22.5 unit=V
